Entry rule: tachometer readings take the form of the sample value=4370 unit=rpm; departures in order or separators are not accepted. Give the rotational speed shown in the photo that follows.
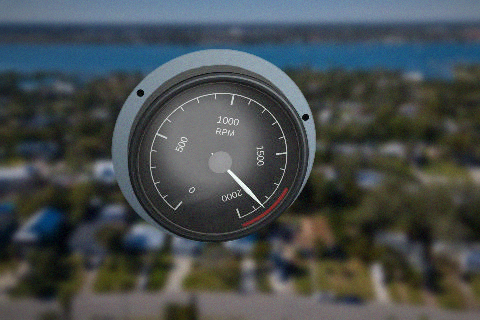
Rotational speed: value=1850 unit=rpm
